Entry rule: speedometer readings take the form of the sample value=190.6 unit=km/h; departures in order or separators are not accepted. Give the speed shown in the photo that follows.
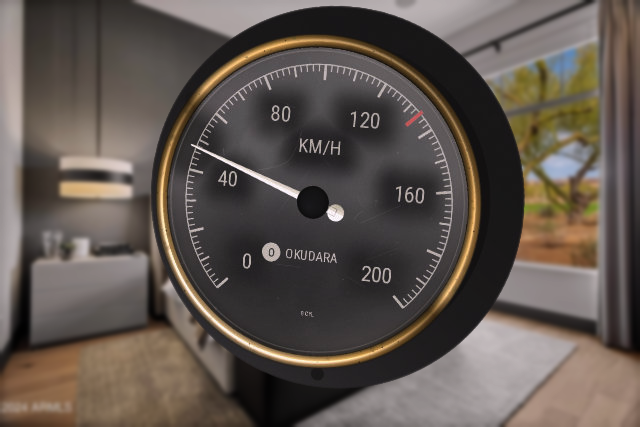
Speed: value=48 unit=km/h
